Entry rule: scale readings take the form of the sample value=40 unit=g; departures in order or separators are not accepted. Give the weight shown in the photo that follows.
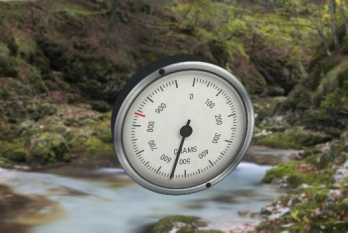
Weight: value=550 unit=g
